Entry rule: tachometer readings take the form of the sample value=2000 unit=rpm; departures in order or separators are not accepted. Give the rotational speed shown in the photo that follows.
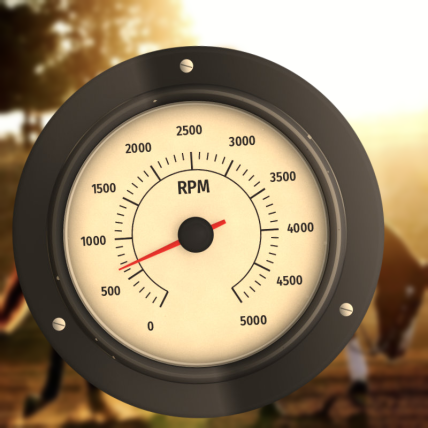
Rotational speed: value=650 unit=rpm
